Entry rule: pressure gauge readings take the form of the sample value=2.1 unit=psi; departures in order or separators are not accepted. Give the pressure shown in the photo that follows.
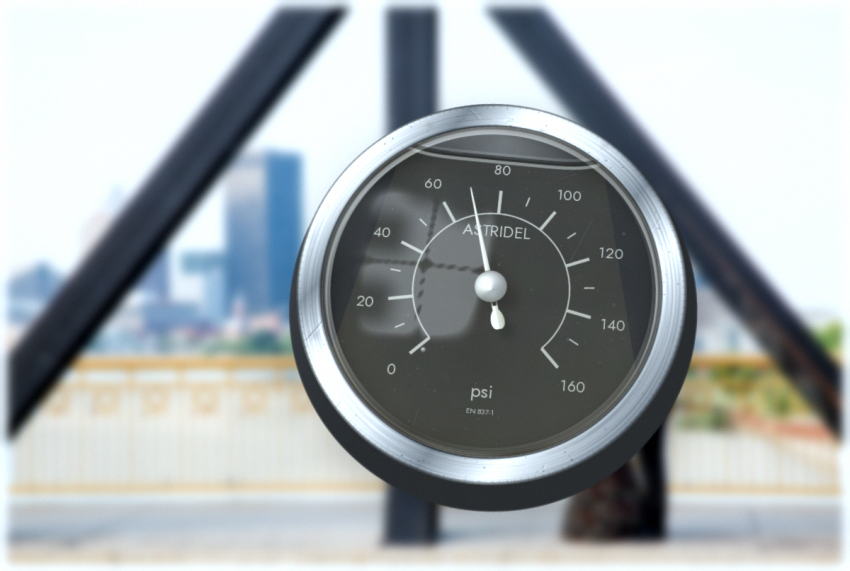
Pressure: value=70 unit=psi
